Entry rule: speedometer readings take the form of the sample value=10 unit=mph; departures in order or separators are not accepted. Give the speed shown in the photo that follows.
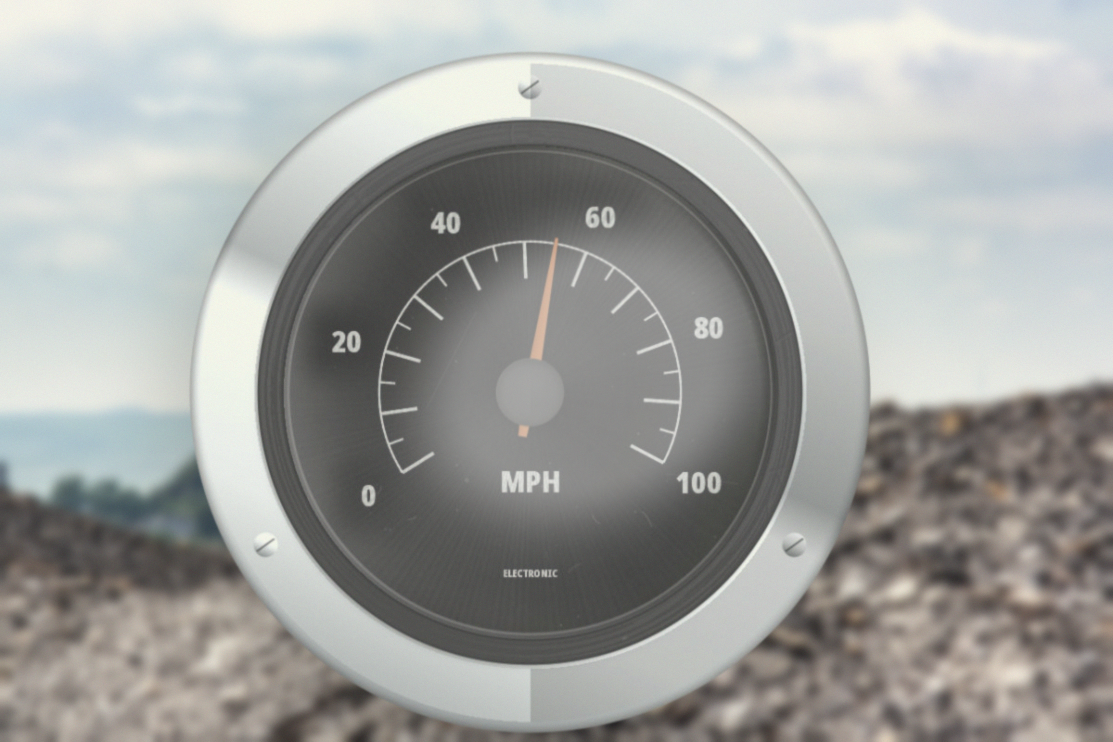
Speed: value=55 unit=mph
